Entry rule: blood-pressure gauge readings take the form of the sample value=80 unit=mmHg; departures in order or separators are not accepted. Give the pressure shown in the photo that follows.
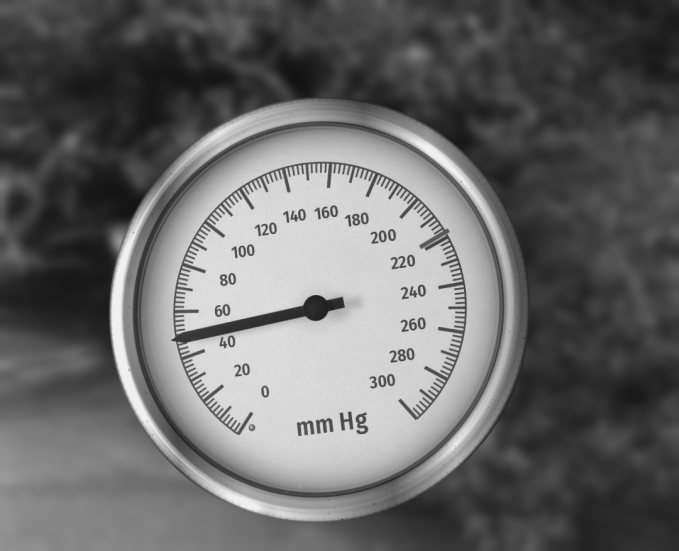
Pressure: value=48 unit=mmHg
